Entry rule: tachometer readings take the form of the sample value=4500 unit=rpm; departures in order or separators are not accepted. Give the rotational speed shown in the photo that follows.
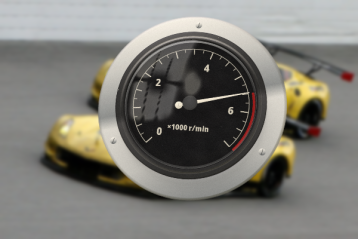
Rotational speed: value=5500 unit=rpm
